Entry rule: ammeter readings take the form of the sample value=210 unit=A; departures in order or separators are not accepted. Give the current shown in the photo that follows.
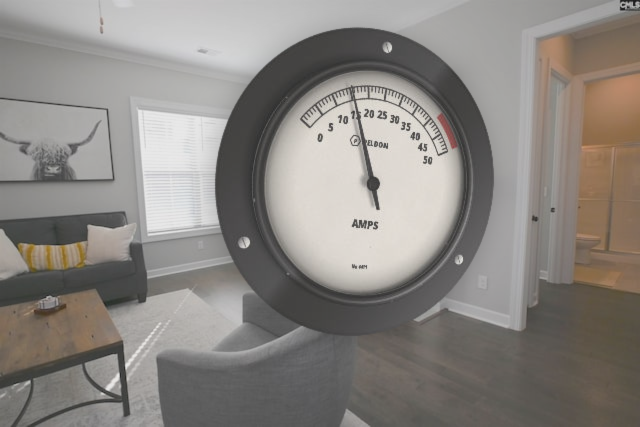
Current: value=15 unit=A
